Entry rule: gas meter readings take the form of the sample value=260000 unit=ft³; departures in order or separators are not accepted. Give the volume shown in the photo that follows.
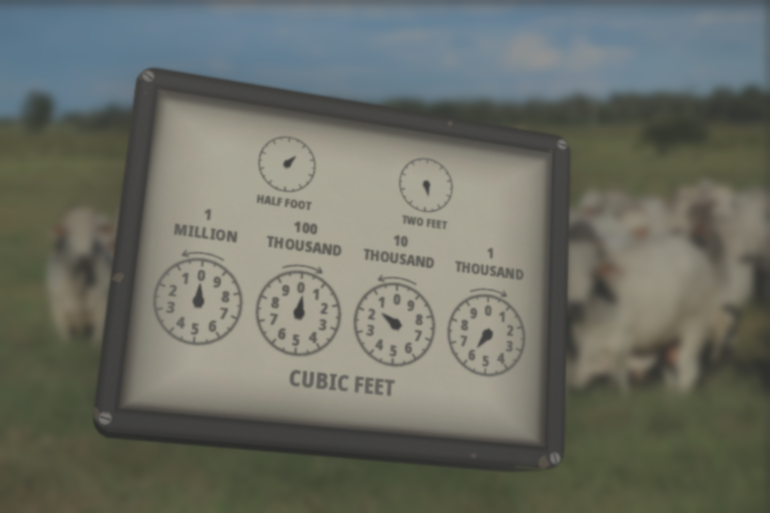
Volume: value=1600 unit=ft³
